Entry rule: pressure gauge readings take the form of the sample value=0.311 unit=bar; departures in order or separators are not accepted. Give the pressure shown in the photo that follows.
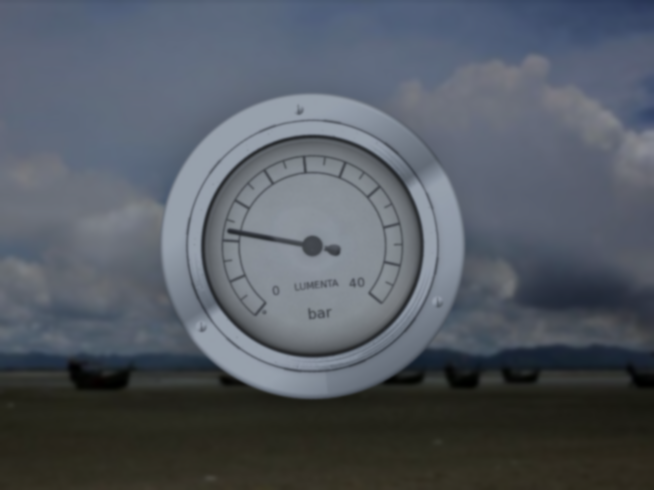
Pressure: value=9 unit=bar
